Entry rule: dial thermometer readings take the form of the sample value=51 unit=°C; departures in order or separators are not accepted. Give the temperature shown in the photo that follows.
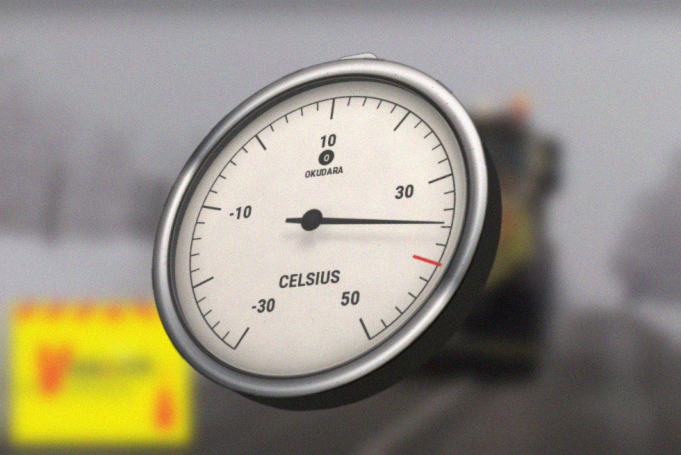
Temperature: value=36 unit=°C
